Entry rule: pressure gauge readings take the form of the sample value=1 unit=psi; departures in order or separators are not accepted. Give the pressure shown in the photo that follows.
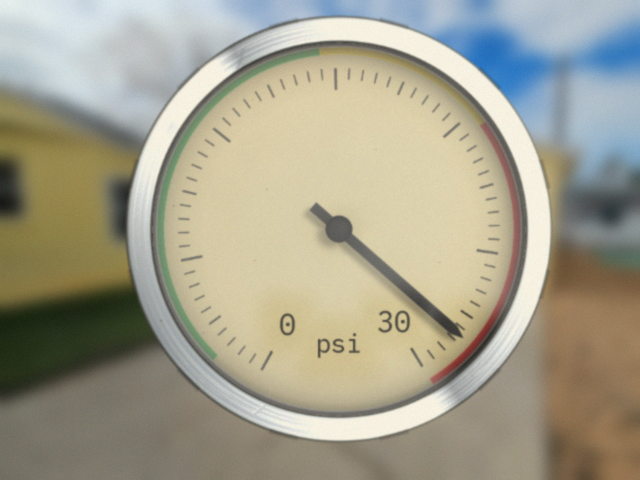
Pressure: value=28.25 unit=psi
